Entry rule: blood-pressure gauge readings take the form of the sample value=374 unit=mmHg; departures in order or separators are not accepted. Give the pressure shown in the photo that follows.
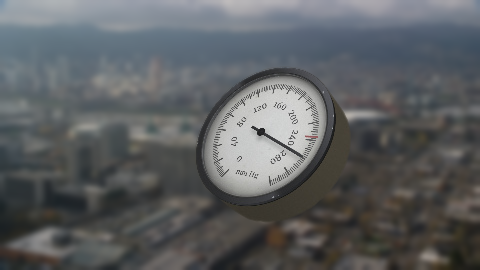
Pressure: value=260 unit=mmHg
